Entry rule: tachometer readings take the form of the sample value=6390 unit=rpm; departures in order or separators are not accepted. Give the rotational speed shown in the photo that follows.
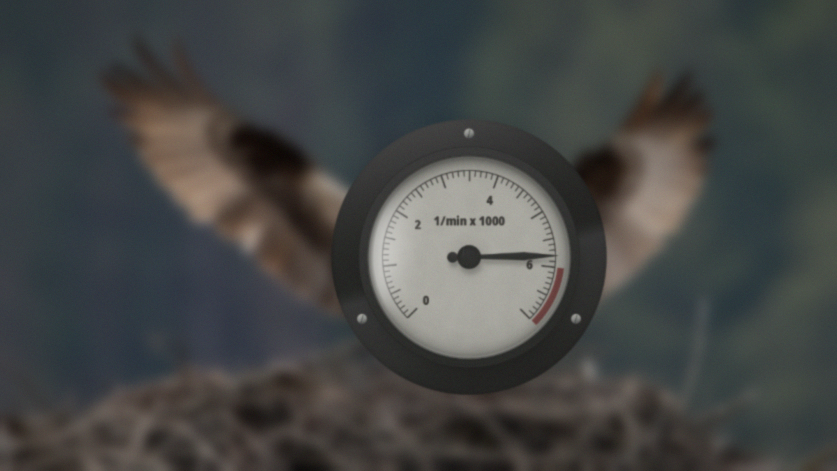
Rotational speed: value=5800 unit=rpm
